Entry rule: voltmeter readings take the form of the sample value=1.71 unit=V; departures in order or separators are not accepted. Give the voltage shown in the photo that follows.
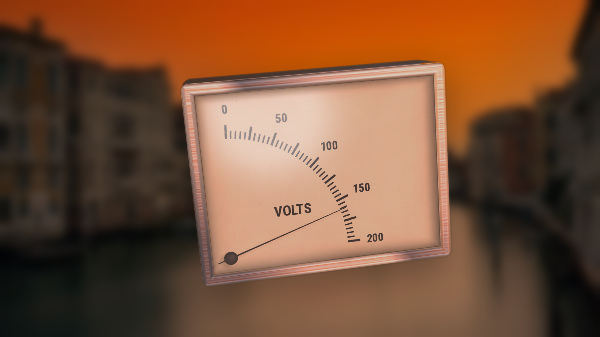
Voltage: value=160 unit=V
